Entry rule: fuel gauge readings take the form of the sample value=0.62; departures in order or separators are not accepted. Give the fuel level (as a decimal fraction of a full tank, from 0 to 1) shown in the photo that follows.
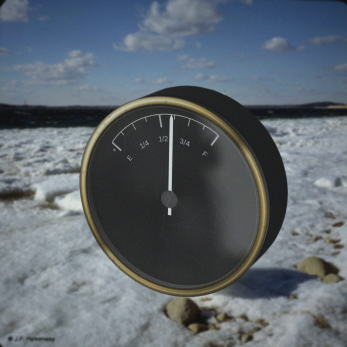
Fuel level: value=0.625
